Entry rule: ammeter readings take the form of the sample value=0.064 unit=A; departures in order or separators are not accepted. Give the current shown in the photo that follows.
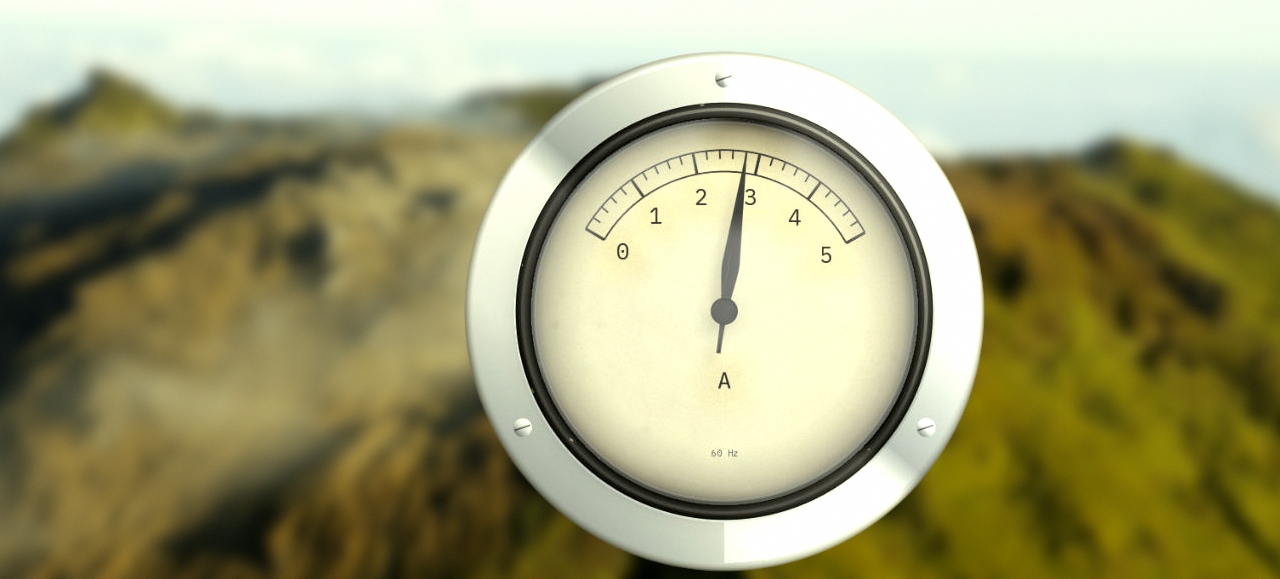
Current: value=2.8 unit=A
